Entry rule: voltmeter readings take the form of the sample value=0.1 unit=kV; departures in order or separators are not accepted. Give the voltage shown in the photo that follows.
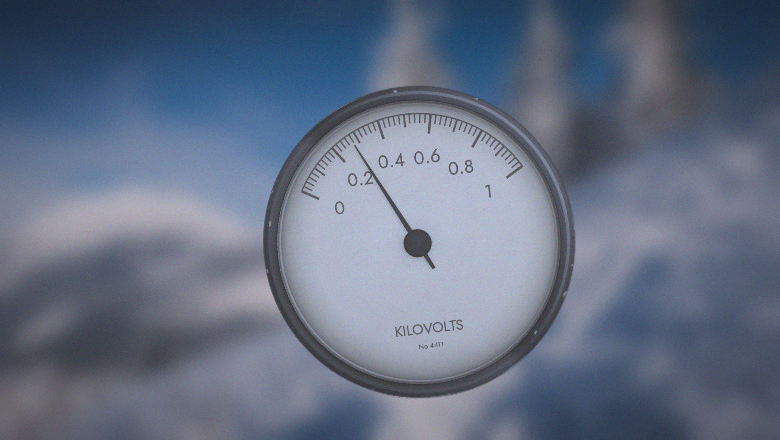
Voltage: value=0.28 unit=kV
